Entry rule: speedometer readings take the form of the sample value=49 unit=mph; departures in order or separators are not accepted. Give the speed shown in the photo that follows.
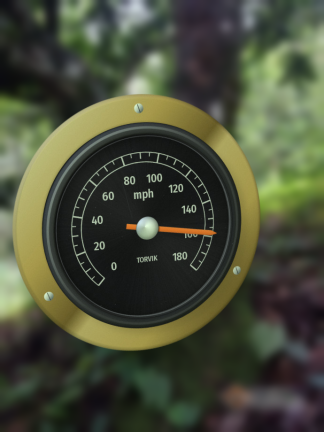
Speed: value=157.5 unit=mph
